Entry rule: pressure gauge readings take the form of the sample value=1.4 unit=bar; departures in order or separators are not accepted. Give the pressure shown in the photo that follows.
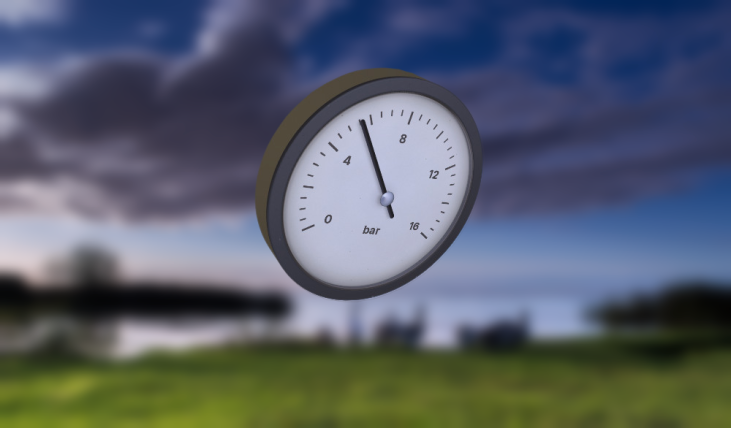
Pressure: value=5.5 unit=bar
